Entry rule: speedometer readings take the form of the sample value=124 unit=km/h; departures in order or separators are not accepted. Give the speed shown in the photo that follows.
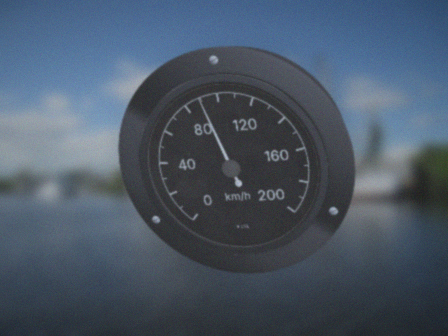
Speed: value=90 unit=km/h
